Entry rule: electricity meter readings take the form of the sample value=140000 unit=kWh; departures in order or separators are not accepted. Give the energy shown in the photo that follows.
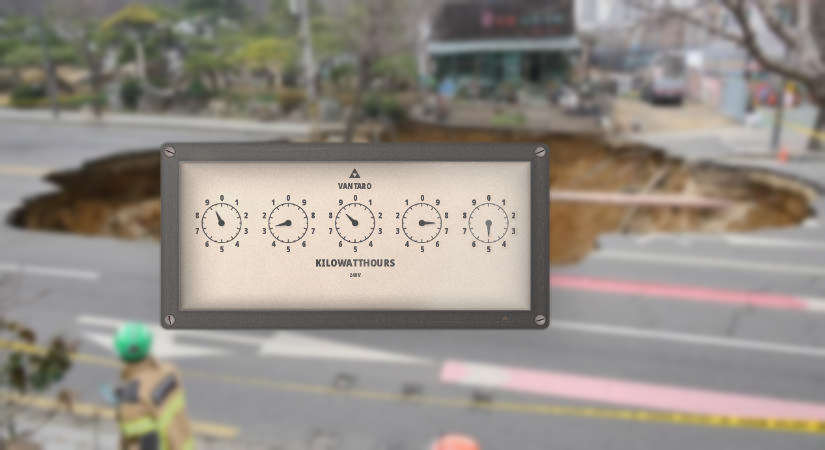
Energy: value=92875 unit=kWh
